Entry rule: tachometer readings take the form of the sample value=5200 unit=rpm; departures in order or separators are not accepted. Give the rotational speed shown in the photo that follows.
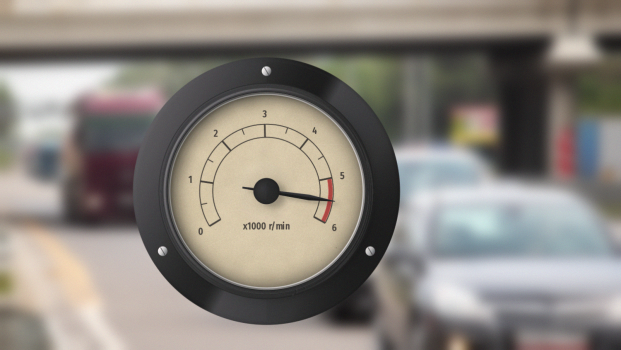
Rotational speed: value=5500 unit=rpm
